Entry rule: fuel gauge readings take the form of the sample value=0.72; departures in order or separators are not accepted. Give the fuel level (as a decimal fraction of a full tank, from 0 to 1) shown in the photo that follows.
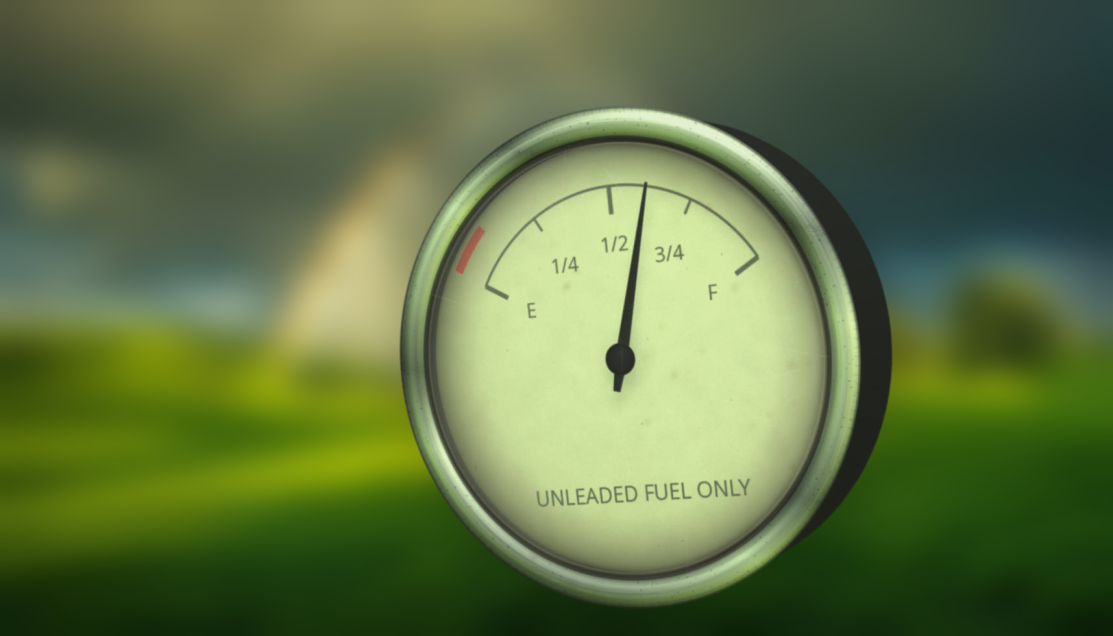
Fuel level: value=0.625
